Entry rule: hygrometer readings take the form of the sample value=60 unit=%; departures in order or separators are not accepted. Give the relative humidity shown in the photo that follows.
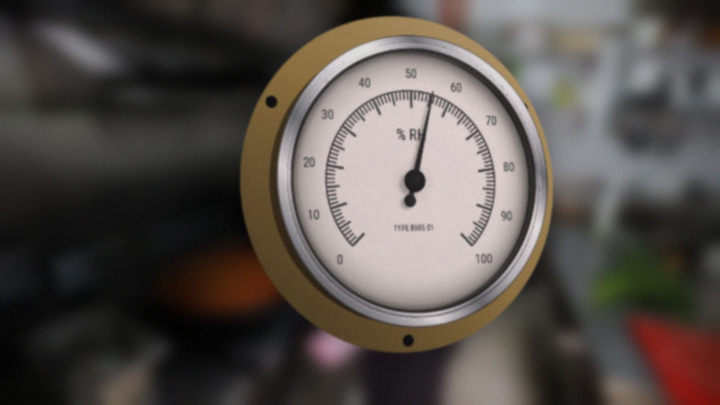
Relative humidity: value=55 unit=%
